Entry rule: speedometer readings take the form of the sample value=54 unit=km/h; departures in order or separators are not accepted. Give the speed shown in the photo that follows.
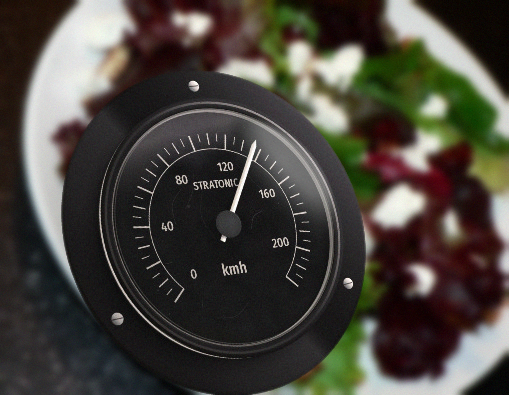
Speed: value=135 unit=km/h
